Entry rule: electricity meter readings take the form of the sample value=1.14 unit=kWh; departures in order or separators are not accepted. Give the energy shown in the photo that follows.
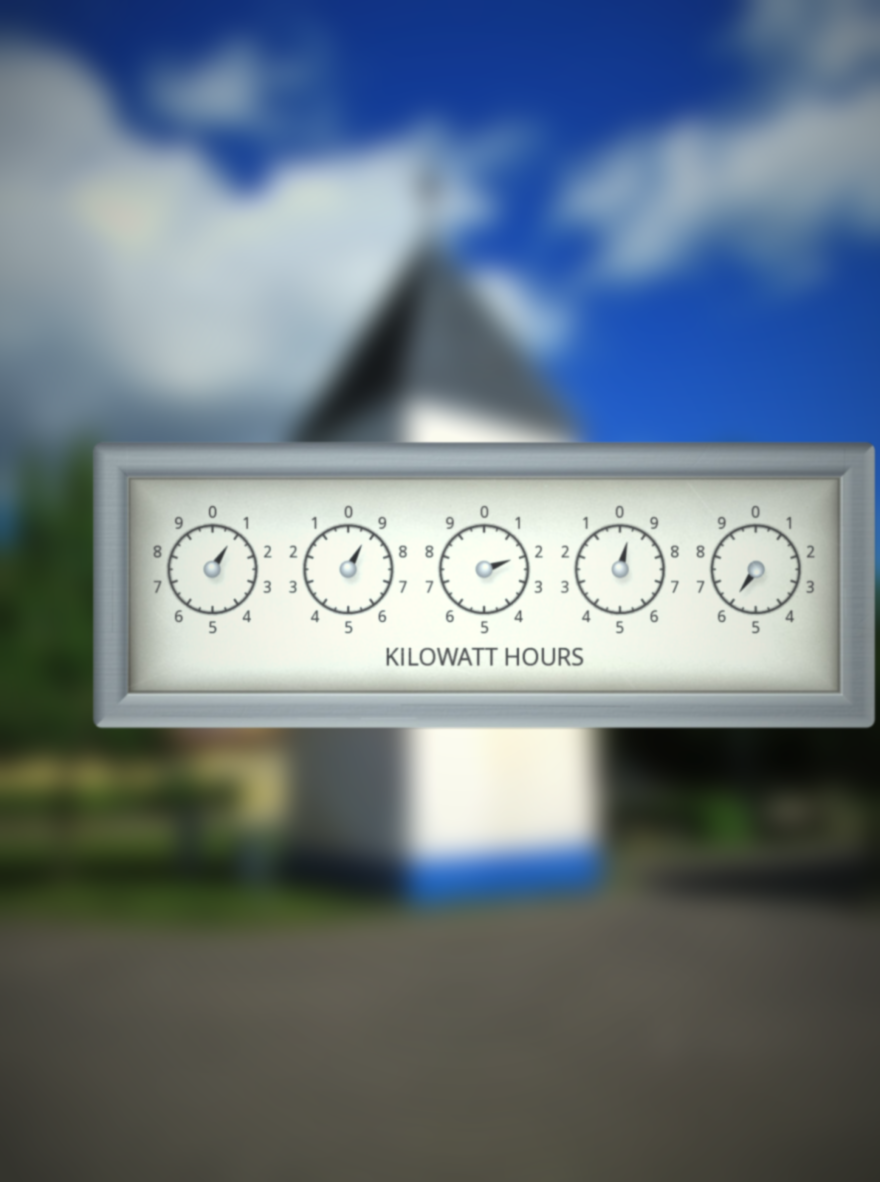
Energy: value=9196 unit=kWh
